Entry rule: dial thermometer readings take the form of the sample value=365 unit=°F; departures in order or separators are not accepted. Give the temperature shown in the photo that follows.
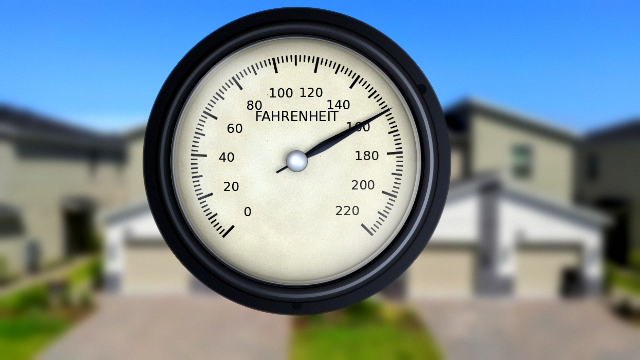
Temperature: value=160 unit=°F
